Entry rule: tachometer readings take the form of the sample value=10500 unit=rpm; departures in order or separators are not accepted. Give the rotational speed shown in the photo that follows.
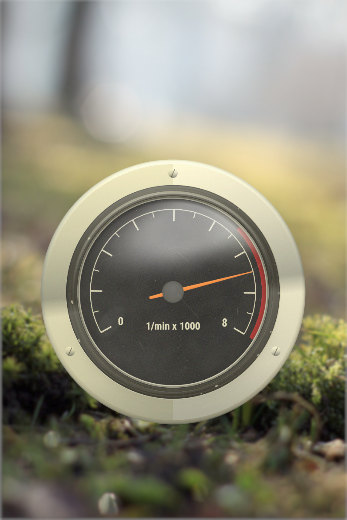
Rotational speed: value=6500 unit=rpm
